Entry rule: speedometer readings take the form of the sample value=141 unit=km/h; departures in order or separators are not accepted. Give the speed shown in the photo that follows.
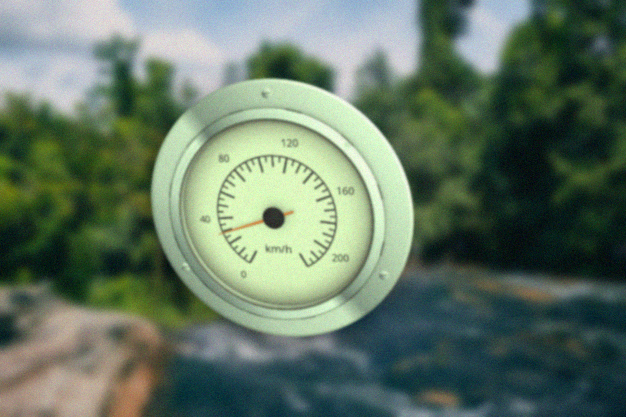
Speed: value=30 unit=km/h
